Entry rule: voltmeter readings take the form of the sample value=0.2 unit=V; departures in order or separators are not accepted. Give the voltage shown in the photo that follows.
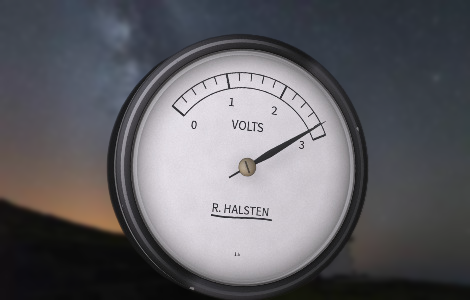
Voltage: value=2.8 unit=V
